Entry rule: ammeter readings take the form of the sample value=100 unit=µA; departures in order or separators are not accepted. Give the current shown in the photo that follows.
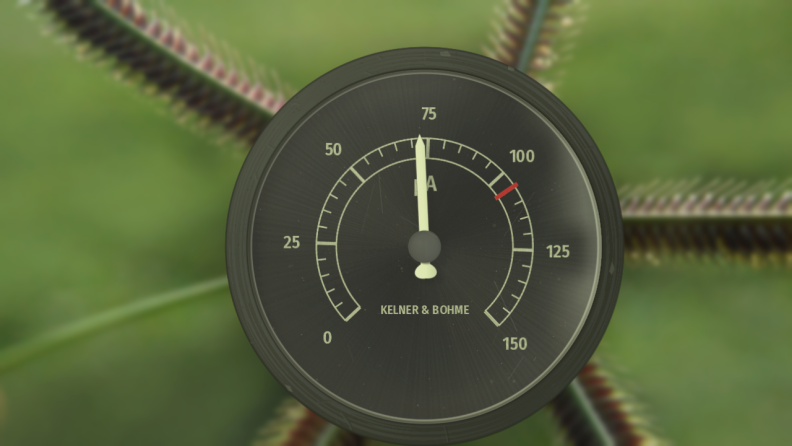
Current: value=72.5 unit=µA
